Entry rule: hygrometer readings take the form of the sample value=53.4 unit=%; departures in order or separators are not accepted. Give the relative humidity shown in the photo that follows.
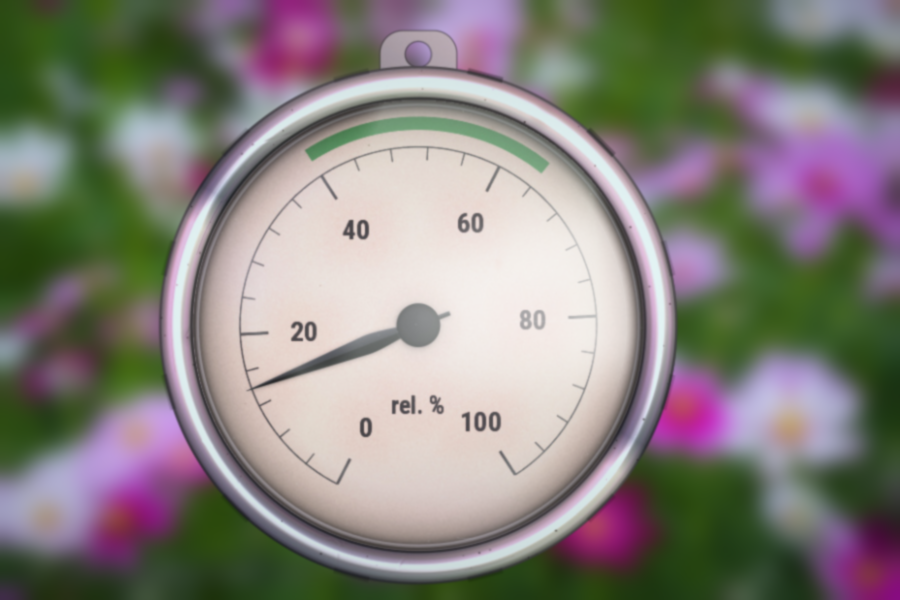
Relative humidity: value=14 unit=%
